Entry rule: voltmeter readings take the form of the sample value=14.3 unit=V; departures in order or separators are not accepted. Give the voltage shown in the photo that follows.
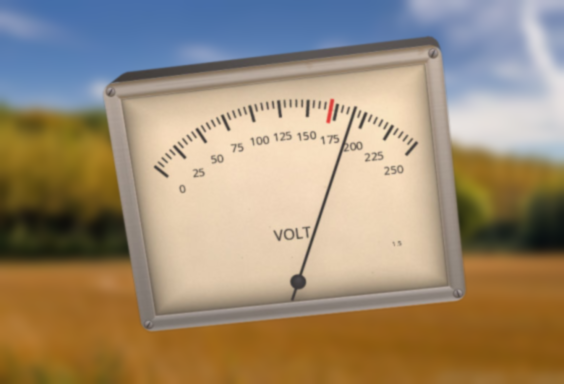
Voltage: value=190 unit=V
